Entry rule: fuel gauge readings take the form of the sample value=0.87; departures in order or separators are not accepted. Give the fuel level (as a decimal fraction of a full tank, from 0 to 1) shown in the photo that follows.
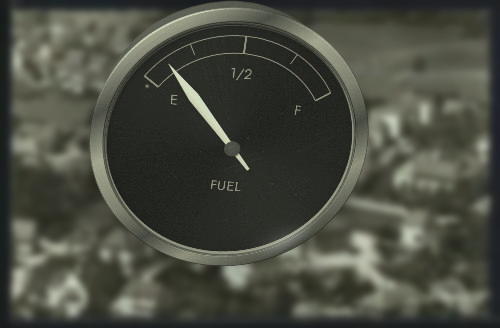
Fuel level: value=0.125
